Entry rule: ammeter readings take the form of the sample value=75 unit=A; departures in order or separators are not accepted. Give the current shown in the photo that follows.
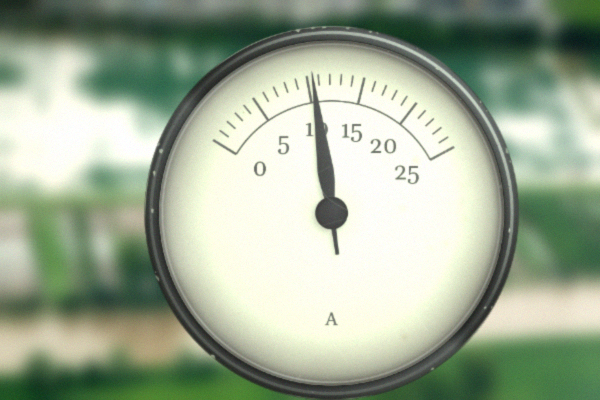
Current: value=10.5 unit=A
